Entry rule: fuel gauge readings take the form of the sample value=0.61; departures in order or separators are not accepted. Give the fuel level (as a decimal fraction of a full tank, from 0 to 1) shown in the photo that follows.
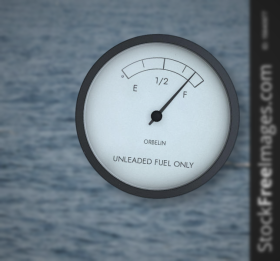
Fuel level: value=0.875
